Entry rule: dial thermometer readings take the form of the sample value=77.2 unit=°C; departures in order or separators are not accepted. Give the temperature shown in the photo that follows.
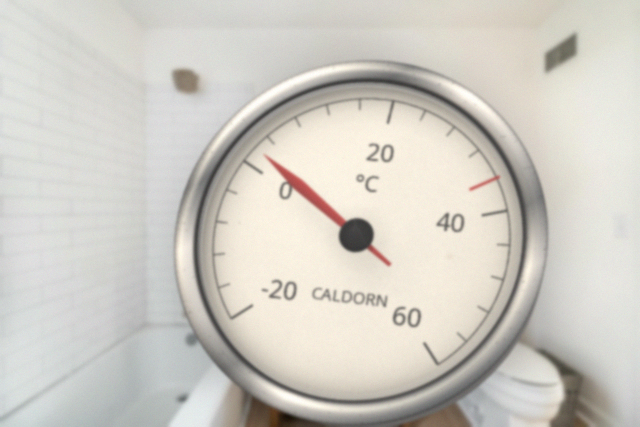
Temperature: value=2 unit=°C
